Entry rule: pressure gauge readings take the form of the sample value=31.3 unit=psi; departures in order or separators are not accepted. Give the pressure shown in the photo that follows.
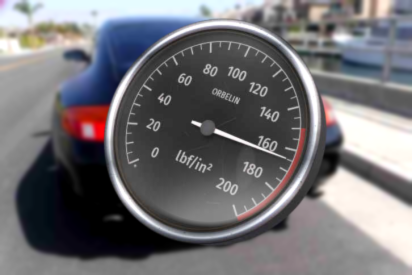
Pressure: value=165 unit=psi
